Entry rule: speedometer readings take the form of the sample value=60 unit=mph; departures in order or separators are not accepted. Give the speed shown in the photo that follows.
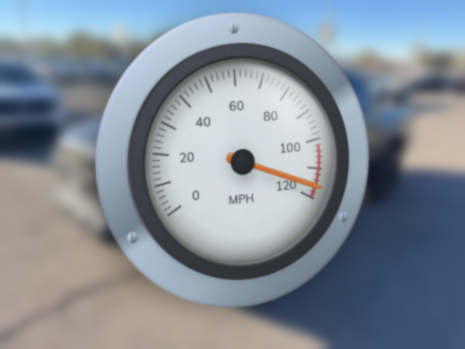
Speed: value=116 unit=mph
